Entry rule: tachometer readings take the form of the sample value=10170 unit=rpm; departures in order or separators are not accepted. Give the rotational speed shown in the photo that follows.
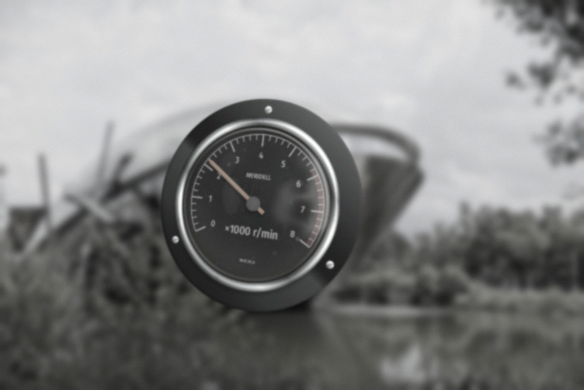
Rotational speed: value=2200 unit=rpm
